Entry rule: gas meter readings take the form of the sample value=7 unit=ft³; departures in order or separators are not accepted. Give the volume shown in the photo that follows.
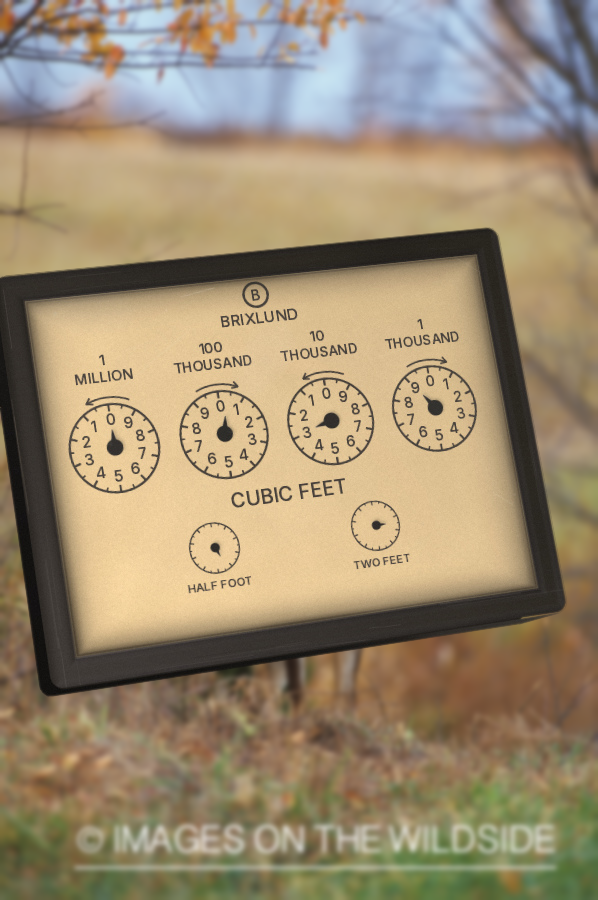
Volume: value=2900 unit=ft³
